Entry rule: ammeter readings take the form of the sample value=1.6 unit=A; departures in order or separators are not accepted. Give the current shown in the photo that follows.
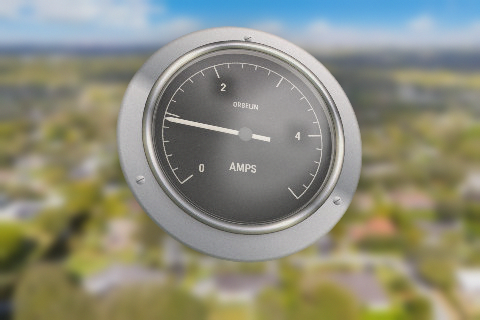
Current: value=0.9 unit=A
